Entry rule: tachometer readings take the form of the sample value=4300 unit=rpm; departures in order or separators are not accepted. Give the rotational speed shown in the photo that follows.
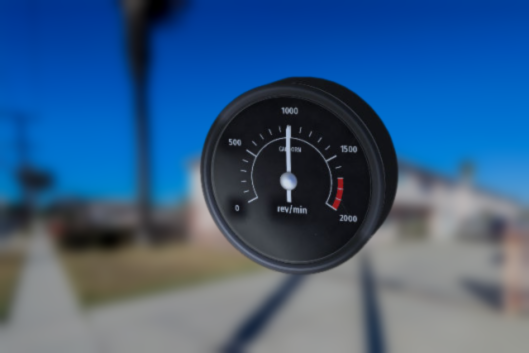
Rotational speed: value=1000 unit=rpm
